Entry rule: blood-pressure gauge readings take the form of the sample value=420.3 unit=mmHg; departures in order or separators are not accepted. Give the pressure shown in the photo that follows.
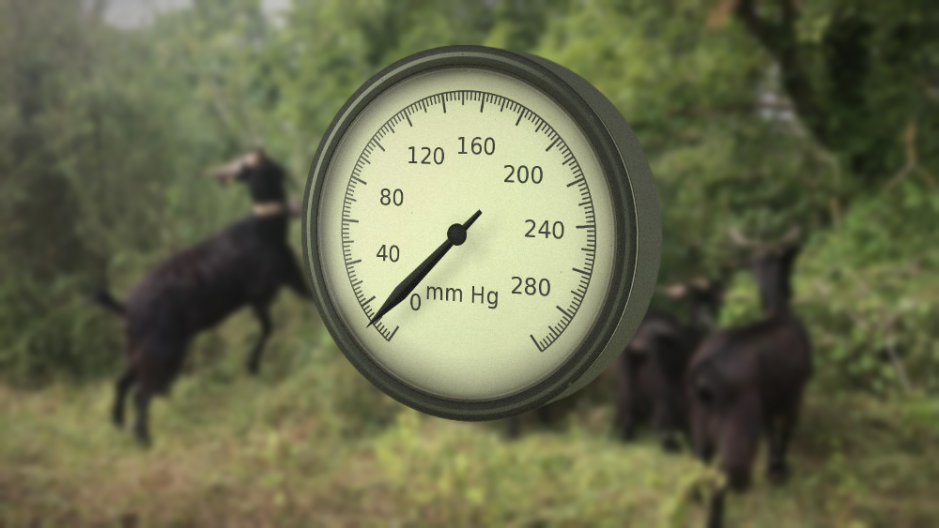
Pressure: value=10 unit=mmHg
